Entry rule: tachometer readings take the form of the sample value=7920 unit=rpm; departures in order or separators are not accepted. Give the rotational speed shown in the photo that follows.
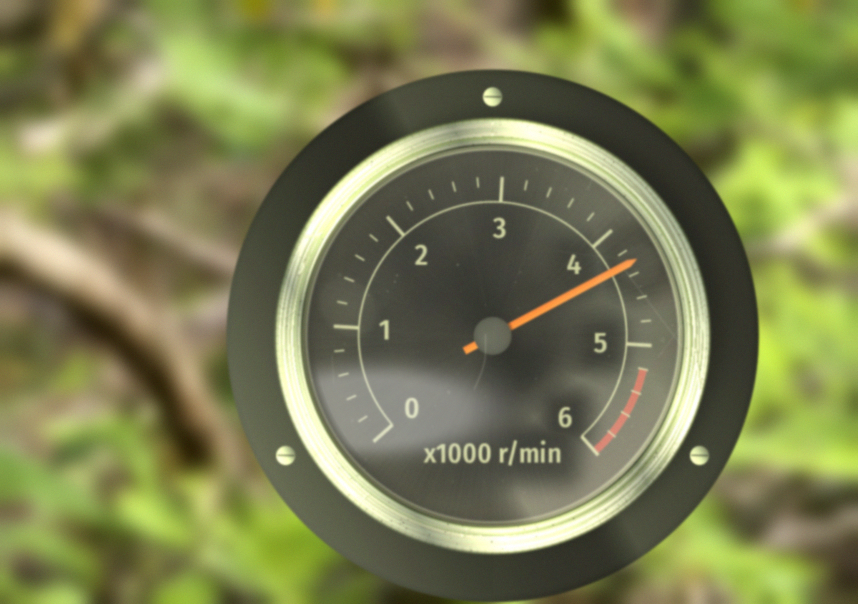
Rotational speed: value=4300 unit=rpm
